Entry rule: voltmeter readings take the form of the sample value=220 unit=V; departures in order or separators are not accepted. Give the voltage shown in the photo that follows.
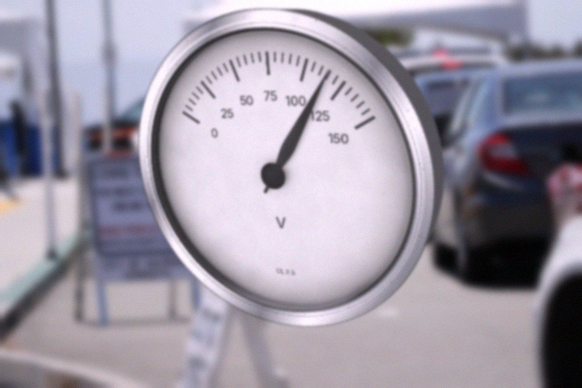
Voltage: value=115 unit=V
